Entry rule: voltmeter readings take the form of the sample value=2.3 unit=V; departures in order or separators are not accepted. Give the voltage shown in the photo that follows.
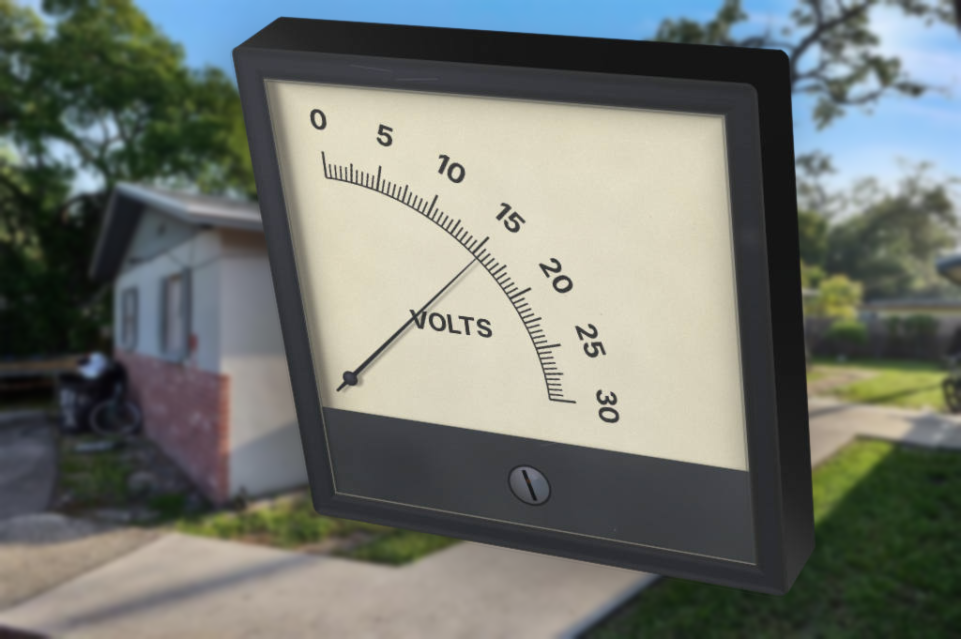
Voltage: value=15.5 unit=V
